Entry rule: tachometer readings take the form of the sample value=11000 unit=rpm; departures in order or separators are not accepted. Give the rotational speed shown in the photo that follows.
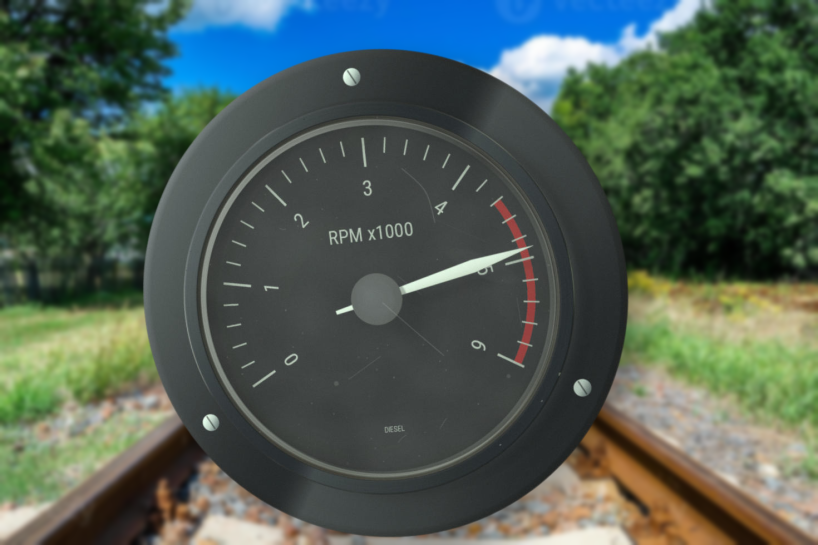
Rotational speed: value=4900 unit=rpm
